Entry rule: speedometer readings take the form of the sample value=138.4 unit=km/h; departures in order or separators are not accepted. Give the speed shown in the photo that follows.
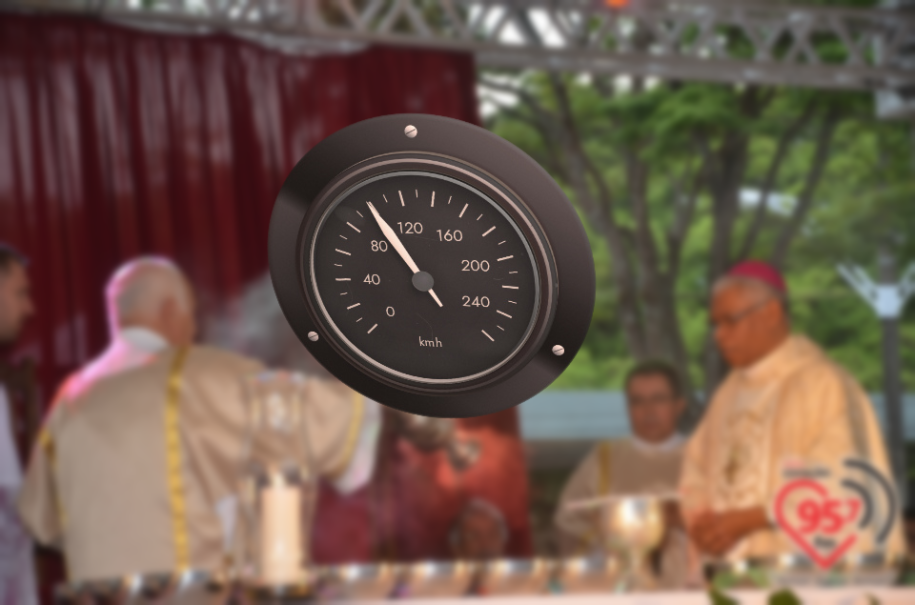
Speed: value=100 unit=km/h
